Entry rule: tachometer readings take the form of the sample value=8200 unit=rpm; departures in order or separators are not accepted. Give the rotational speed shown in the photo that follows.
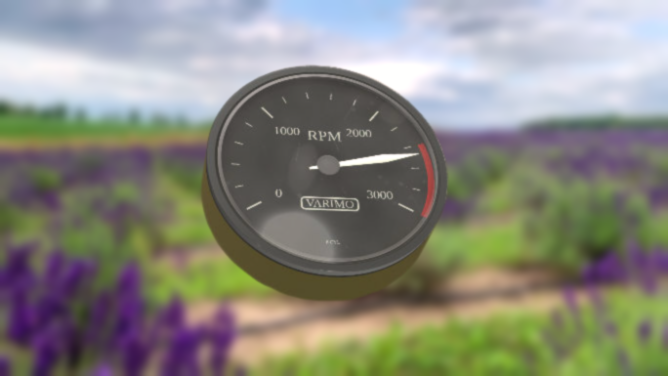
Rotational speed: value=2500 unit=rpm
